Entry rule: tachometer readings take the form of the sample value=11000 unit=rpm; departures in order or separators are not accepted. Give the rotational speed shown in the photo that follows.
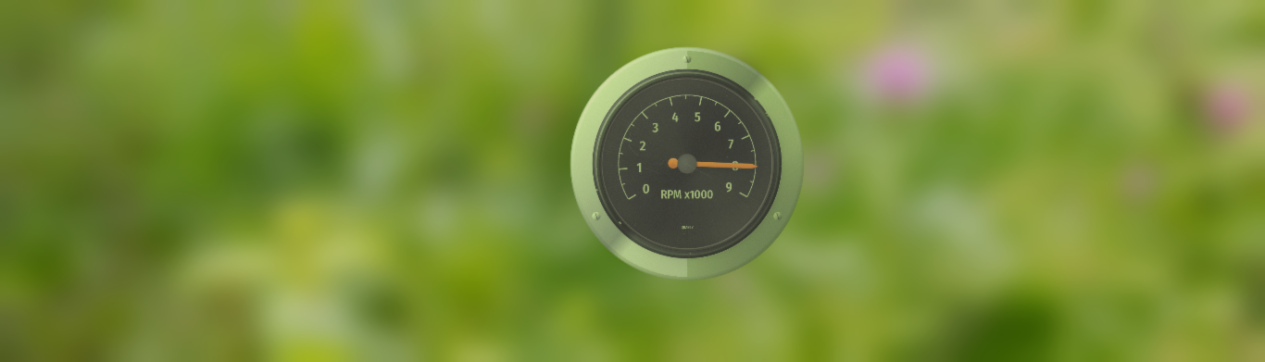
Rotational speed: value=8000 unit=rpm
